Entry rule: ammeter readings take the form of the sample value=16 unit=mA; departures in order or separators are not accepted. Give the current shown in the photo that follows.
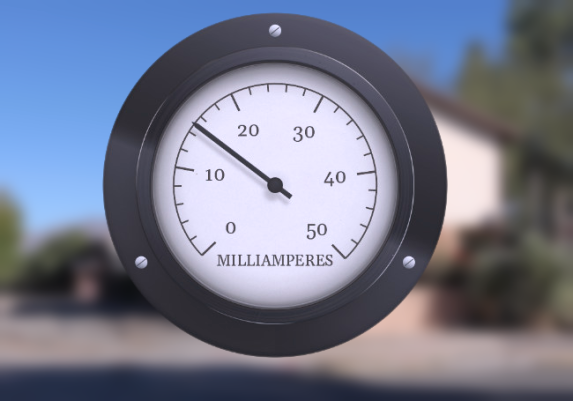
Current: value=15 unit=mA
